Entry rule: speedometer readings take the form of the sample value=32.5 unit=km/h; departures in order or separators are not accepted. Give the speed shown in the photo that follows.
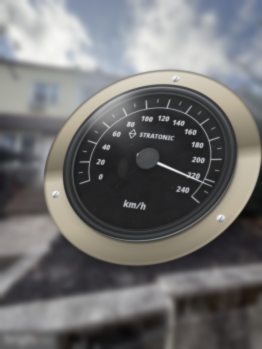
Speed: value=225 unit=km/h
